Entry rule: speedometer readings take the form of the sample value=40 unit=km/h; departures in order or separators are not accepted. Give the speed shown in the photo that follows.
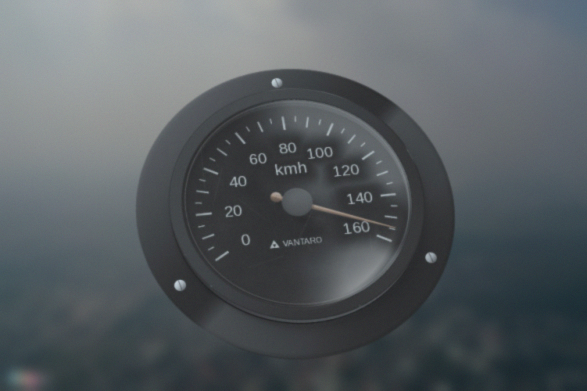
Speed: value=155 unit=km/h
